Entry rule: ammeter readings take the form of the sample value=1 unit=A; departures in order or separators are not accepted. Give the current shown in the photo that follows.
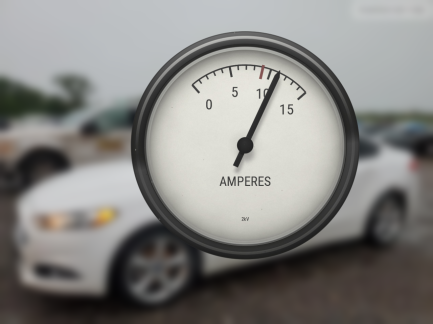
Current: value=11 unit=A
